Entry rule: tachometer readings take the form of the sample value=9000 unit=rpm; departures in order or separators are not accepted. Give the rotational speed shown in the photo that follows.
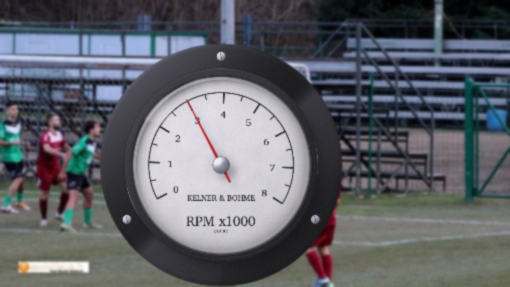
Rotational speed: value=3000 unit=rpm
